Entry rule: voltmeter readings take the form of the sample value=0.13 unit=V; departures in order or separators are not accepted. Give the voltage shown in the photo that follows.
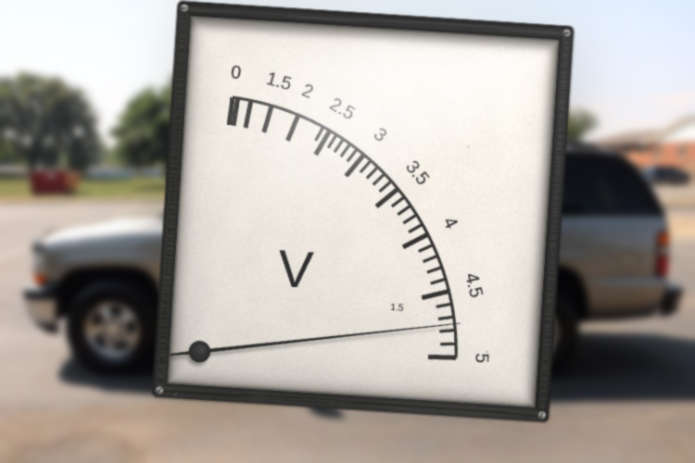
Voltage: value=4.75 unit=V
